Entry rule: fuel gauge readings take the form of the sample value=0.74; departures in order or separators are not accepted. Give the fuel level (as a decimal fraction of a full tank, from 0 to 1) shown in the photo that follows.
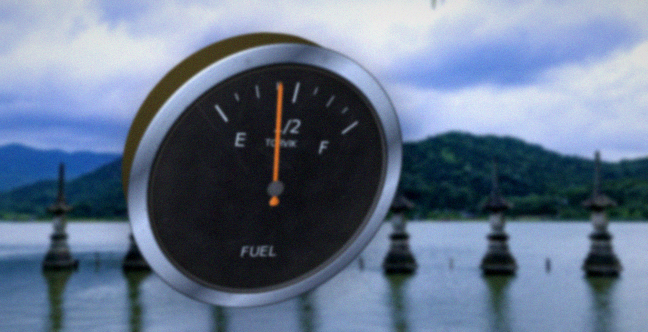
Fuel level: value=0.375
